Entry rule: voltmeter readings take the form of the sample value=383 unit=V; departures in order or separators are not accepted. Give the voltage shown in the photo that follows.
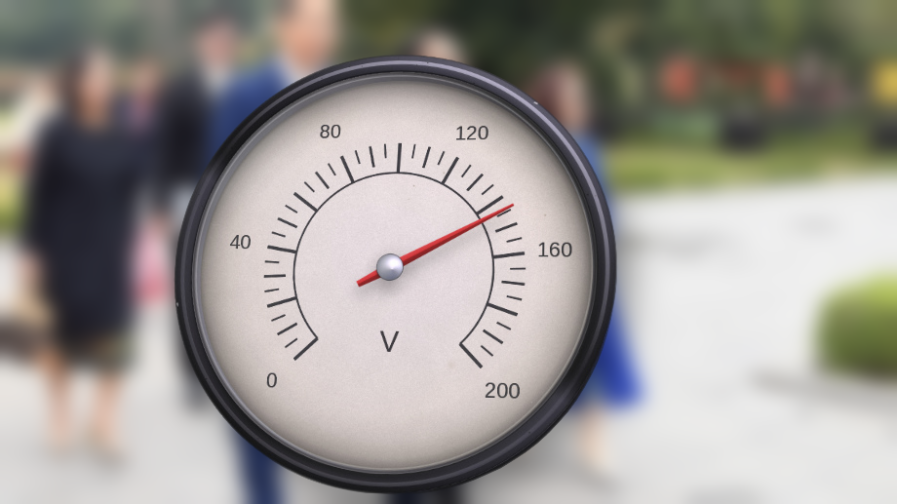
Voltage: value=145 unit=V
